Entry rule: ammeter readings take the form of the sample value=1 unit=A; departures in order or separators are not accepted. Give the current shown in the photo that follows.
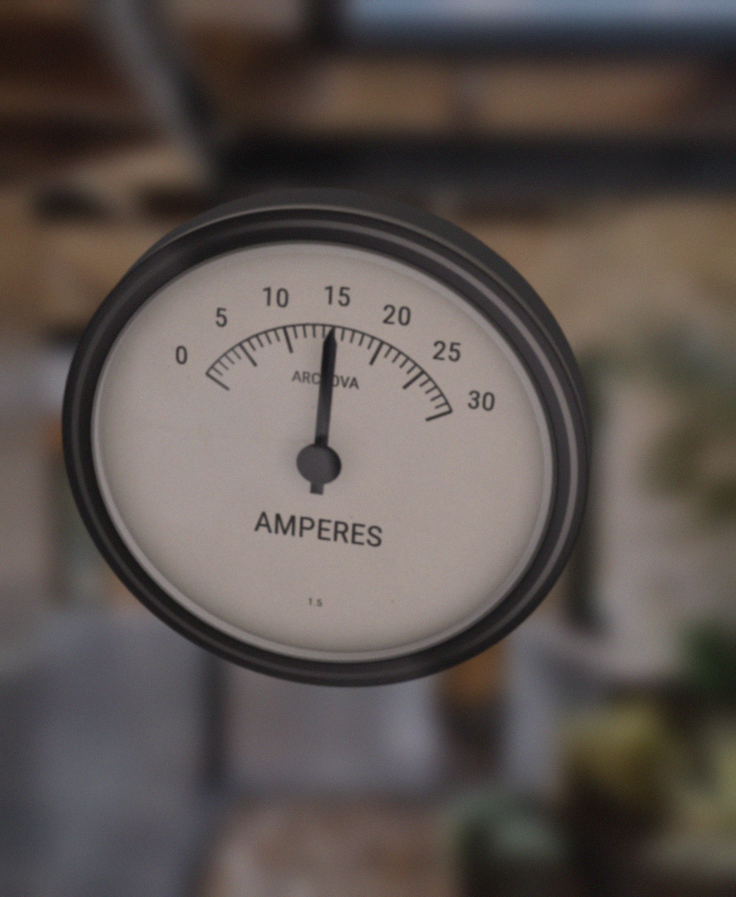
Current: value=15 unit=A
